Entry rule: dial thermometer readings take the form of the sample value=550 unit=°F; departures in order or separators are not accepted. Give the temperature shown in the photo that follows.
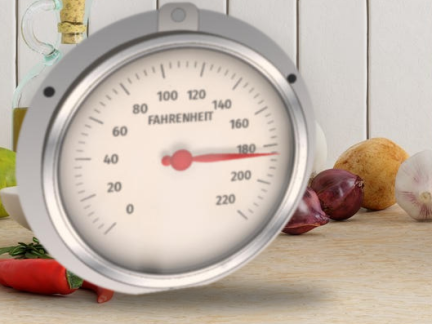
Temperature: value=184 unit=°F
